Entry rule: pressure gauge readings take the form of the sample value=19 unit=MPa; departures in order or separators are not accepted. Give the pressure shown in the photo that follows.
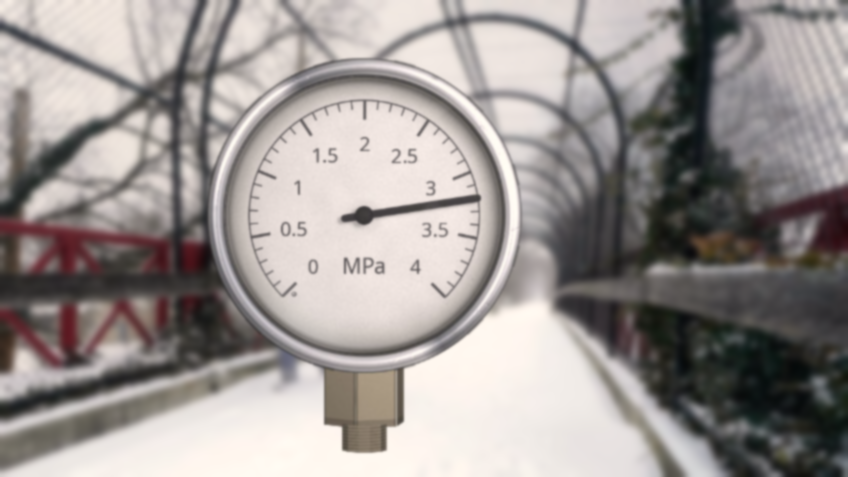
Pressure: value=3.2 unit=MPa
